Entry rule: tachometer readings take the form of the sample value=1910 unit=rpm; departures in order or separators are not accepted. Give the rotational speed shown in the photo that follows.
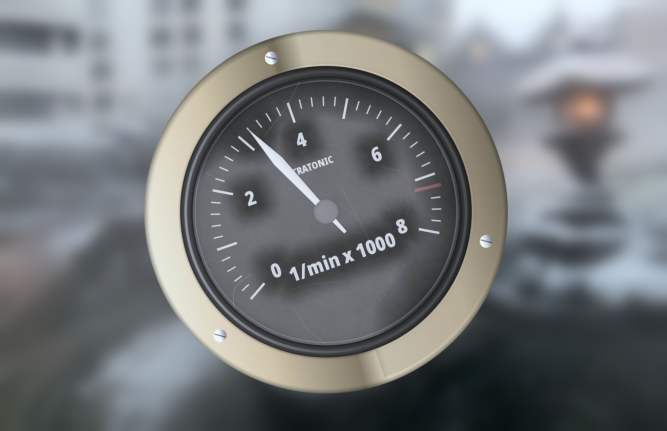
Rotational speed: value=3200 unit=rpm
